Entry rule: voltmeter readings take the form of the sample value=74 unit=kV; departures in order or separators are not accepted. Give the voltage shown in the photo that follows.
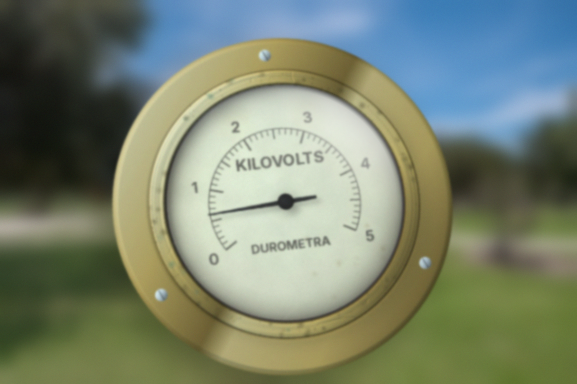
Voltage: value=0.6 unit=kV
